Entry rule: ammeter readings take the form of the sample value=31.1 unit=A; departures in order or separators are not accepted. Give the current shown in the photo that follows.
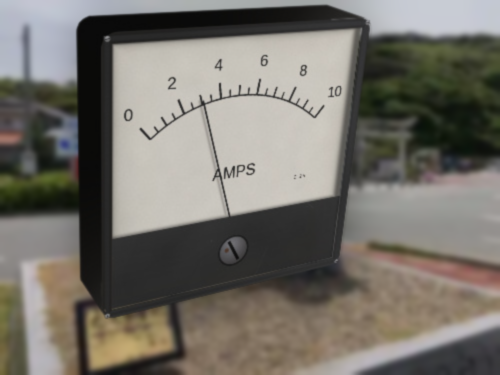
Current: value=3 unit=A
